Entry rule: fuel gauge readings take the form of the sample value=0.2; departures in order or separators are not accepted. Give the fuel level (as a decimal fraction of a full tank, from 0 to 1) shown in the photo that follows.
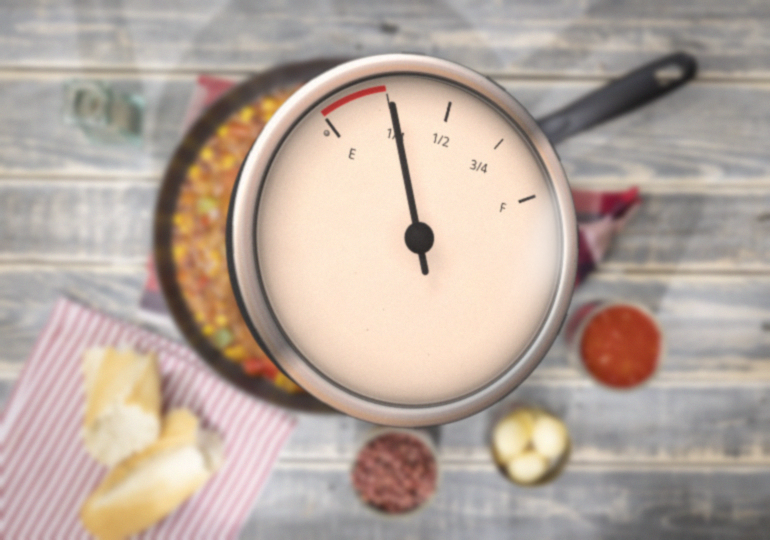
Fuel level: value=0.25
